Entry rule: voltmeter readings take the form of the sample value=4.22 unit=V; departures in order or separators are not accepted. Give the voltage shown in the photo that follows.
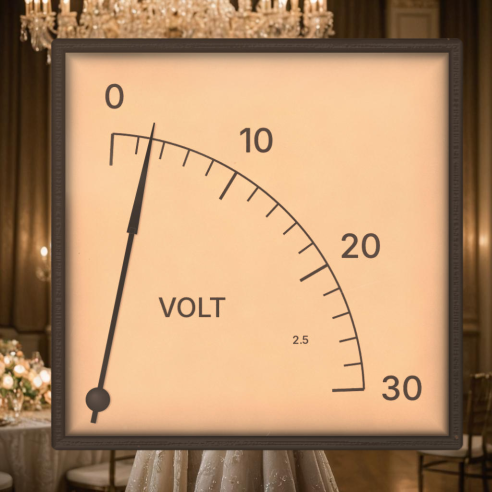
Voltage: value=3 unit=V
